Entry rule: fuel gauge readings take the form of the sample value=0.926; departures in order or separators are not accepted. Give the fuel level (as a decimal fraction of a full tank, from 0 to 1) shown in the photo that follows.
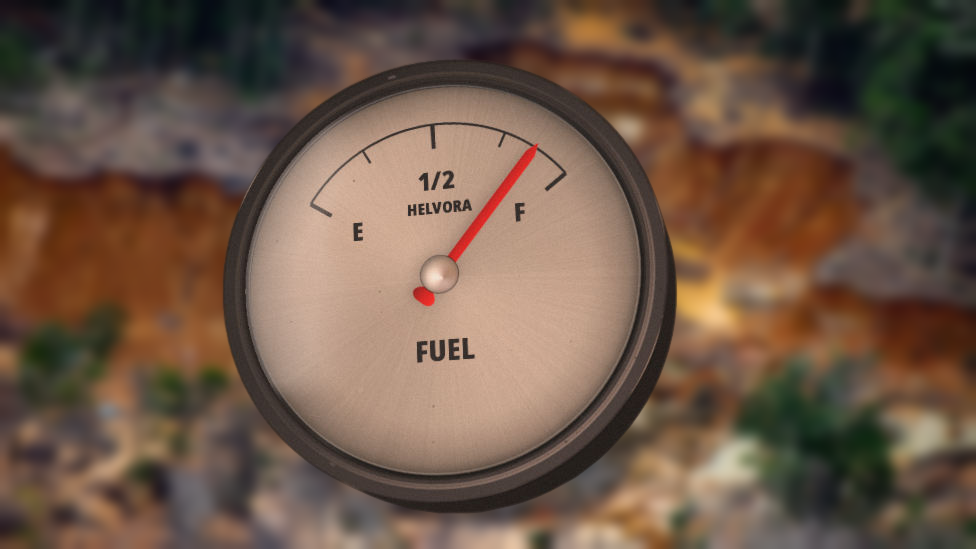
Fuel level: value=0.875
